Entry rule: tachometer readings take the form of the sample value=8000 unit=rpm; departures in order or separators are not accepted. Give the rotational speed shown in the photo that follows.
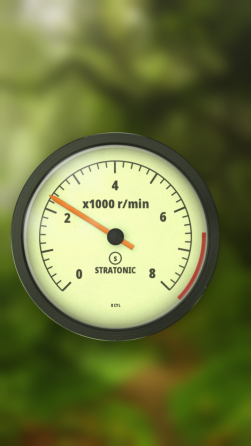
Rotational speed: value=2300 unit=rpm
